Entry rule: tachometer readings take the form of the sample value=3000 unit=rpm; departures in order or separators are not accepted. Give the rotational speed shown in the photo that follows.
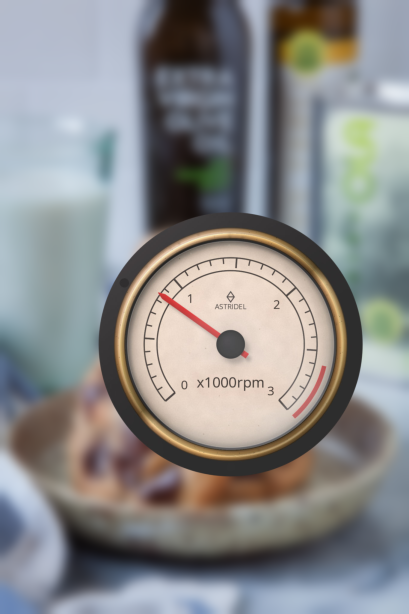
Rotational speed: value=850 unit=rpm
